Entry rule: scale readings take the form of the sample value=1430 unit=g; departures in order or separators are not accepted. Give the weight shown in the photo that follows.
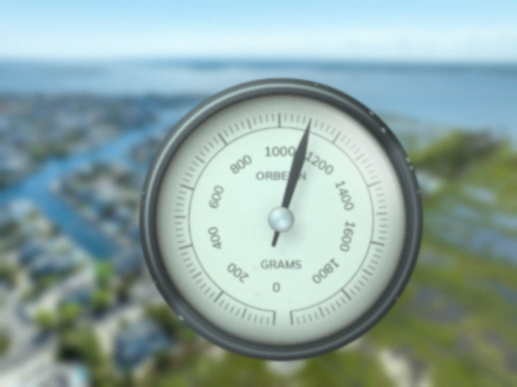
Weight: value=1100 unit=g
